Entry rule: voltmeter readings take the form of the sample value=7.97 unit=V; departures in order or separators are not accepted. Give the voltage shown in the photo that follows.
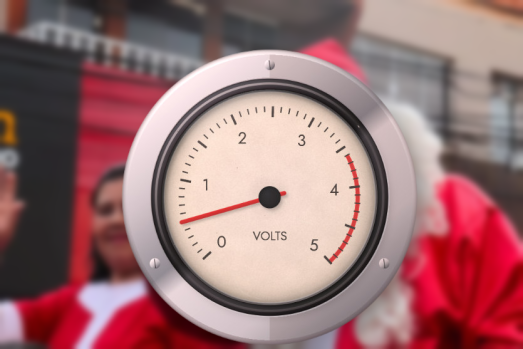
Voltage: value=0.5 unit=V
